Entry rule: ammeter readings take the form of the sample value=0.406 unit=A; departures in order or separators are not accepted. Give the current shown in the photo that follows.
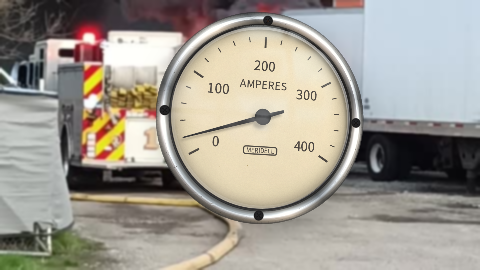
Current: value=20 unit=A
